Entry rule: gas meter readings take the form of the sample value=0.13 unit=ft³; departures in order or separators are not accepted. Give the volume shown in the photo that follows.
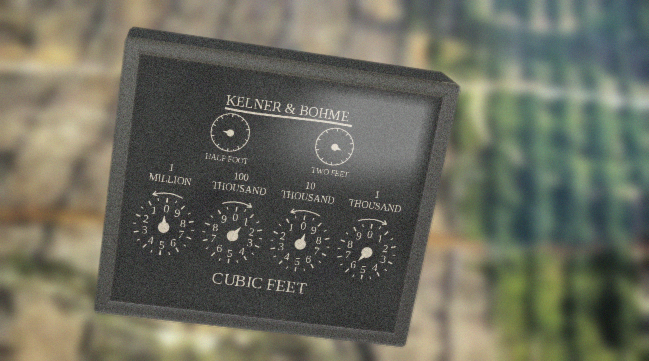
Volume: value=9600 unit=ft³
